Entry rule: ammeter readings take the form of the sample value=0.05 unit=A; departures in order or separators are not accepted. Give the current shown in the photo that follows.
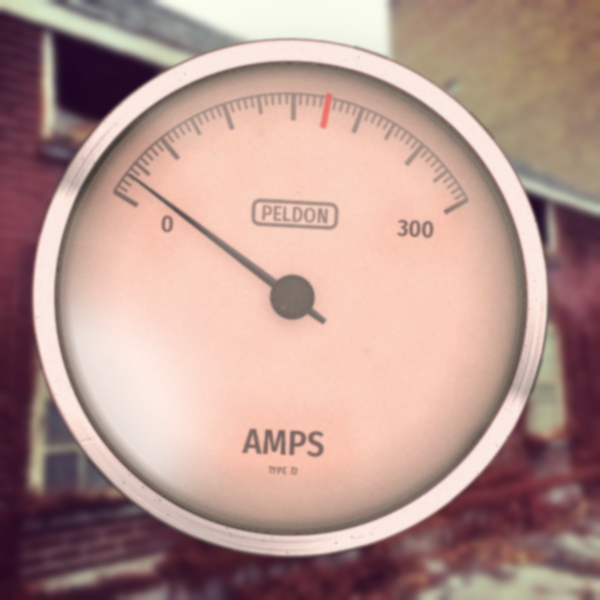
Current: value=15 unit=A
